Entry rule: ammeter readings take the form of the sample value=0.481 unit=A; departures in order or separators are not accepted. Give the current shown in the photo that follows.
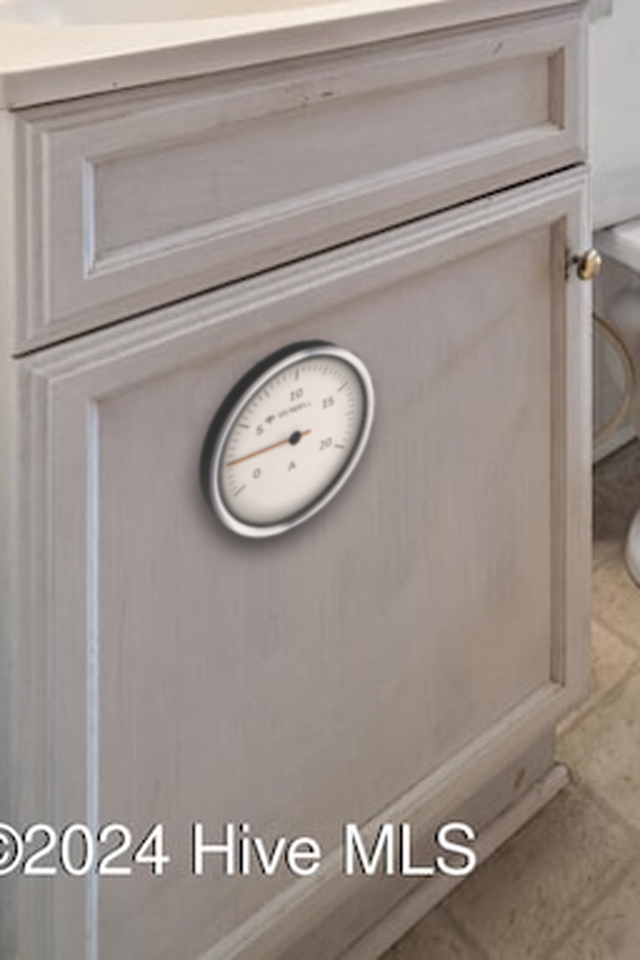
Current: value=2.5 unit=A
